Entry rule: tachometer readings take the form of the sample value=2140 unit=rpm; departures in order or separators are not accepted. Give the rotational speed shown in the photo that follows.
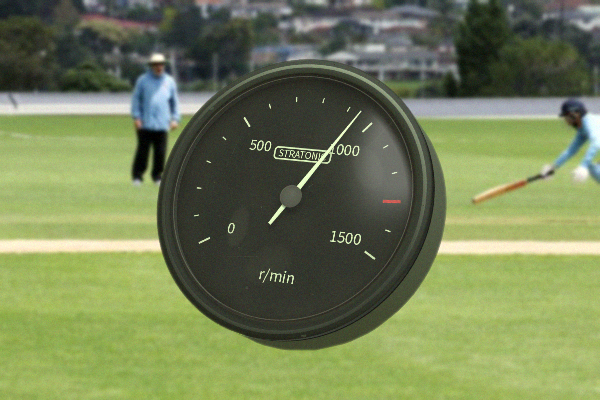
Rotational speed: value=950 unit=rpm
